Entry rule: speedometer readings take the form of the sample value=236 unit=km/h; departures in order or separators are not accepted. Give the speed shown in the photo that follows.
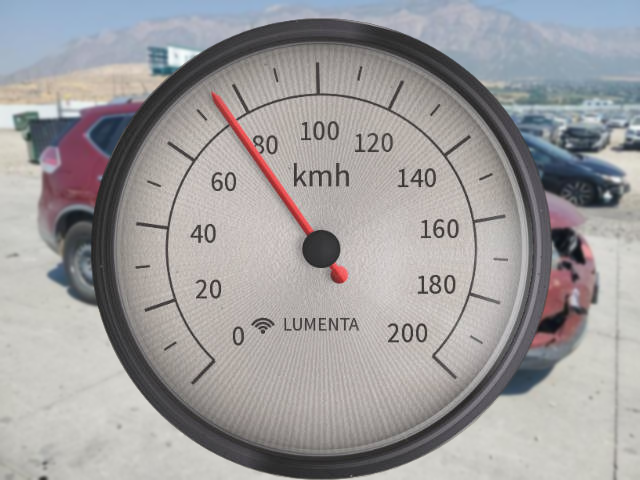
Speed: value=75 unit=km/h
